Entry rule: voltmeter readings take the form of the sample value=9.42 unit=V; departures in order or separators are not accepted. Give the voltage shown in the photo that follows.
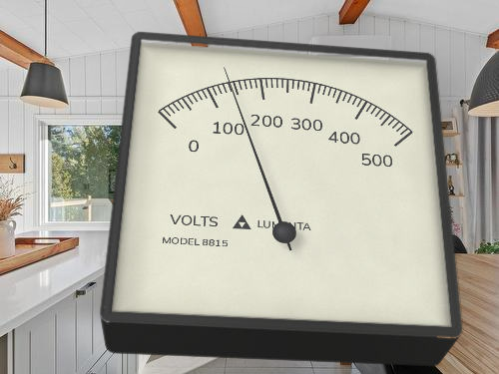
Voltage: value=140 unit=V
